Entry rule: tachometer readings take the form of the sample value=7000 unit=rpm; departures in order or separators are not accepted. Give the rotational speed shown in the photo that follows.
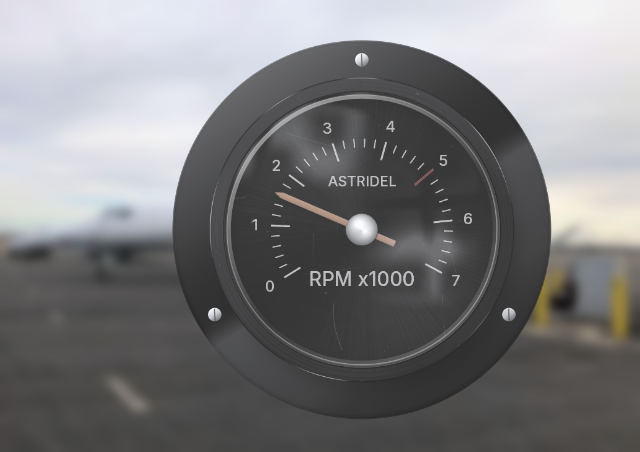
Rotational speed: value=1600 unit=rpm
